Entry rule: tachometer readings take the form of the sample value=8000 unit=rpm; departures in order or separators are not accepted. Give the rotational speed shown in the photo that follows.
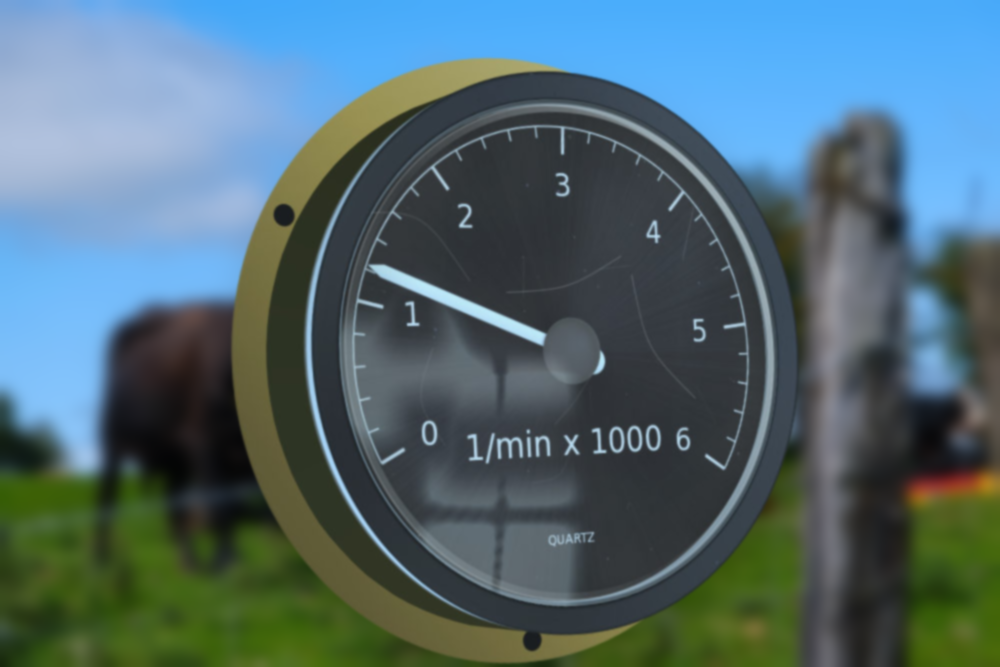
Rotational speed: value=1200 unit=rpm
